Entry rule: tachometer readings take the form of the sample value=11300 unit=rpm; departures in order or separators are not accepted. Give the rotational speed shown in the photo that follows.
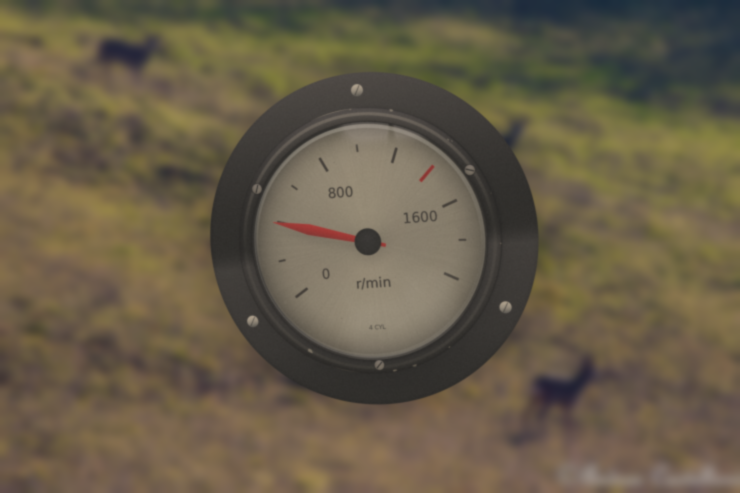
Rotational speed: value=400 unit=rpm
